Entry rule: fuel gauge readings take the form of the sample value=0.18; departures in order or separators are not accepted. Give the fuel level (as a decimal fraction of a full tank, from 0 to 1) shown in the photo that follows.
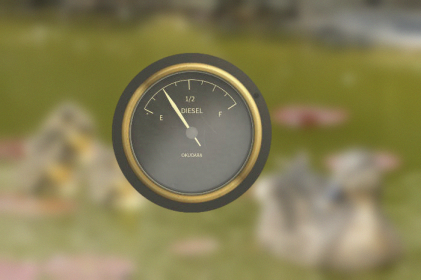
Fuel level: value=0.25
